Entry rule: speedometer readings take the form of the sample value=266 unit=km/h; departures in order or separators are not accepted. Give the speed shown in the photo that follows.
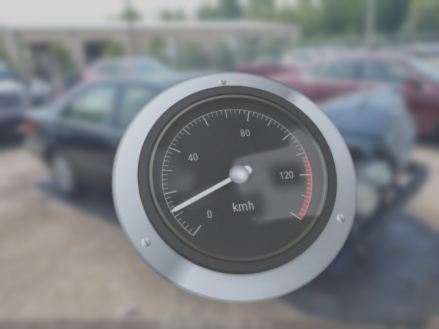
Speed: value=12 unit=km/h
